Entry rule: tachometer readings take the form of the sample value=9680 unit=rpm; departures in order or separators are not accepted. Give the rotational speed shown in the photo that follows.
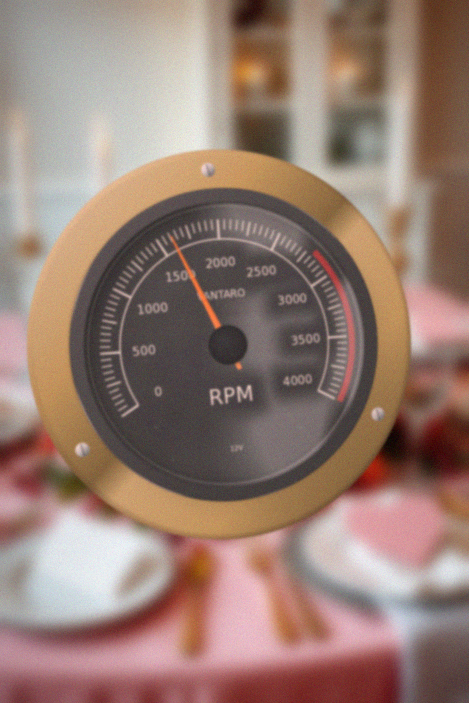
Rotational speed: value=1600 unit=rpm
